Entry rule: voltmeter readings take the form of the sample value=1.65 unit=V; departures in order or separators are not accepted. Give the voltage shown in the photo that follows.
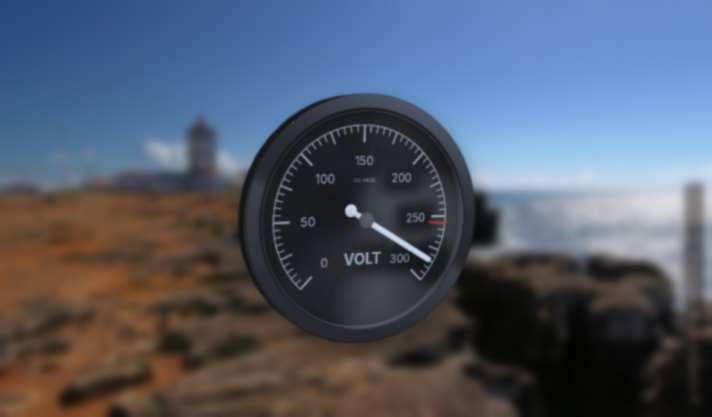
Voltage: value=285 unit=V
